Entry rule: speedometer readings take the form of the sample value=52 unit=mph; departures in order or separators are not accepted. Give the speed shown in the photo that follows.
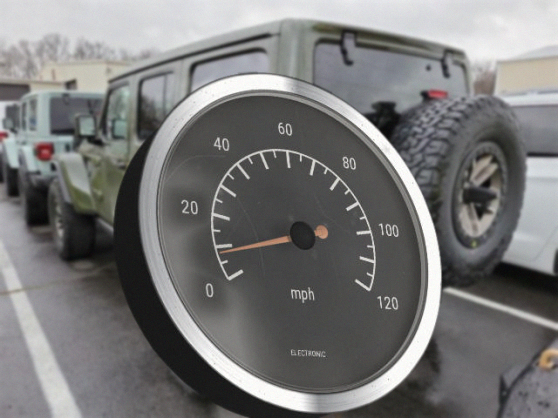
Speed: value=7.5 unit=mph
